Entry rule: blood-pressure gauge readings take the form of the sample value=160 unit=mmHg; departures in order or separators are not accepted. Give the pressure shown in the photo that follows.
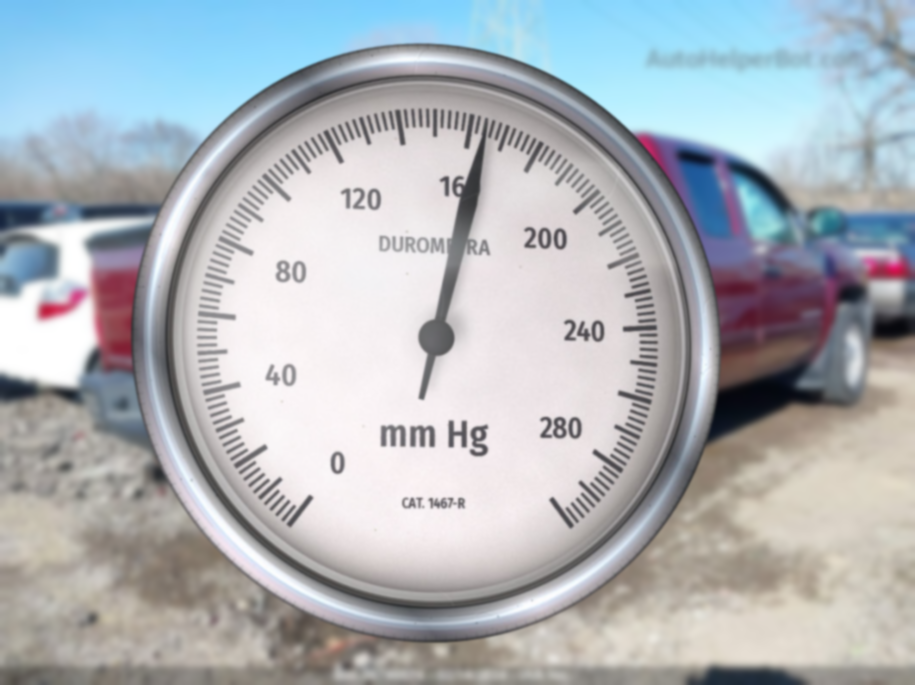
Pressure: value=164 unit=mmHg
